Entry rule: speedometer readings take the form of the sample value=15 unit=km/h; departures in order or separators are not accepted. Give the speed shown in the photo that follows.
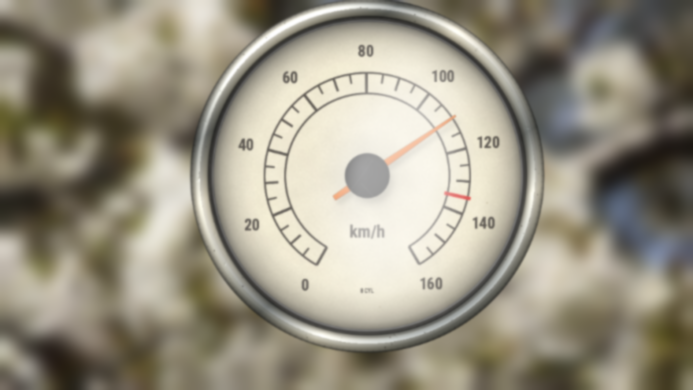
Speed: value=110 unit=km/h
